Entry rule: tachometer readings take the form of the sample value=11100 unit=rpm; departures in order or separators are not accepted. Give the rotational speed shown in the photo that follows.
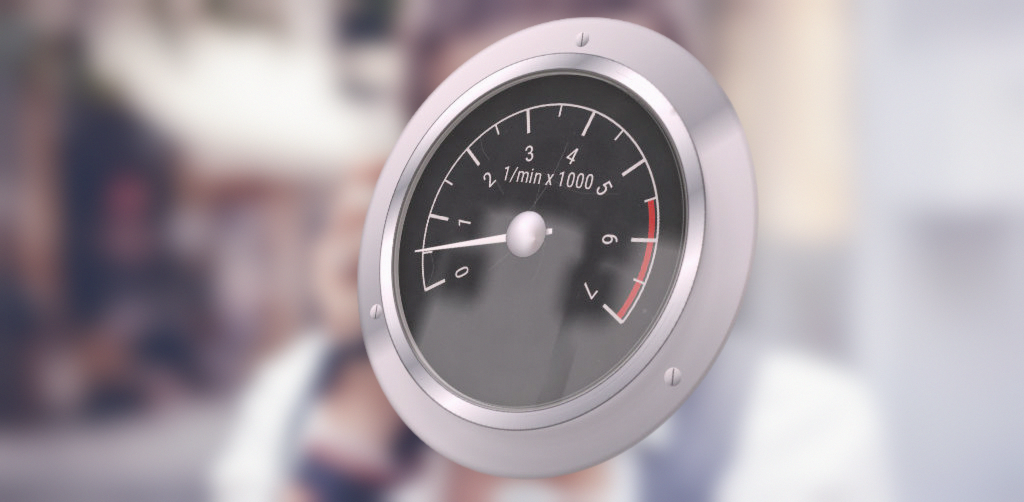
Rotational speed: value=500 unit=rpm
